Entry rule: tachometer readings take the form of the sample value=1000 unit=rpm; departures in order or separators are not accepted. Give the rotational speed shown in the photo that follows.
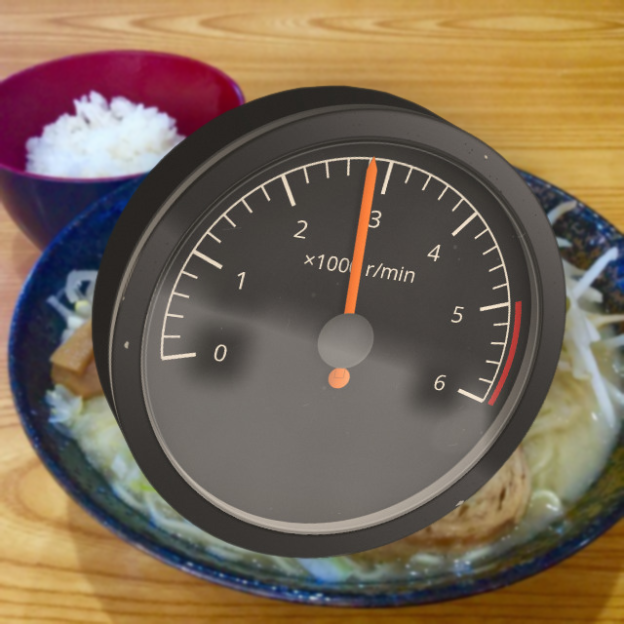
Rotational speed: value=2800 unit=rpm
